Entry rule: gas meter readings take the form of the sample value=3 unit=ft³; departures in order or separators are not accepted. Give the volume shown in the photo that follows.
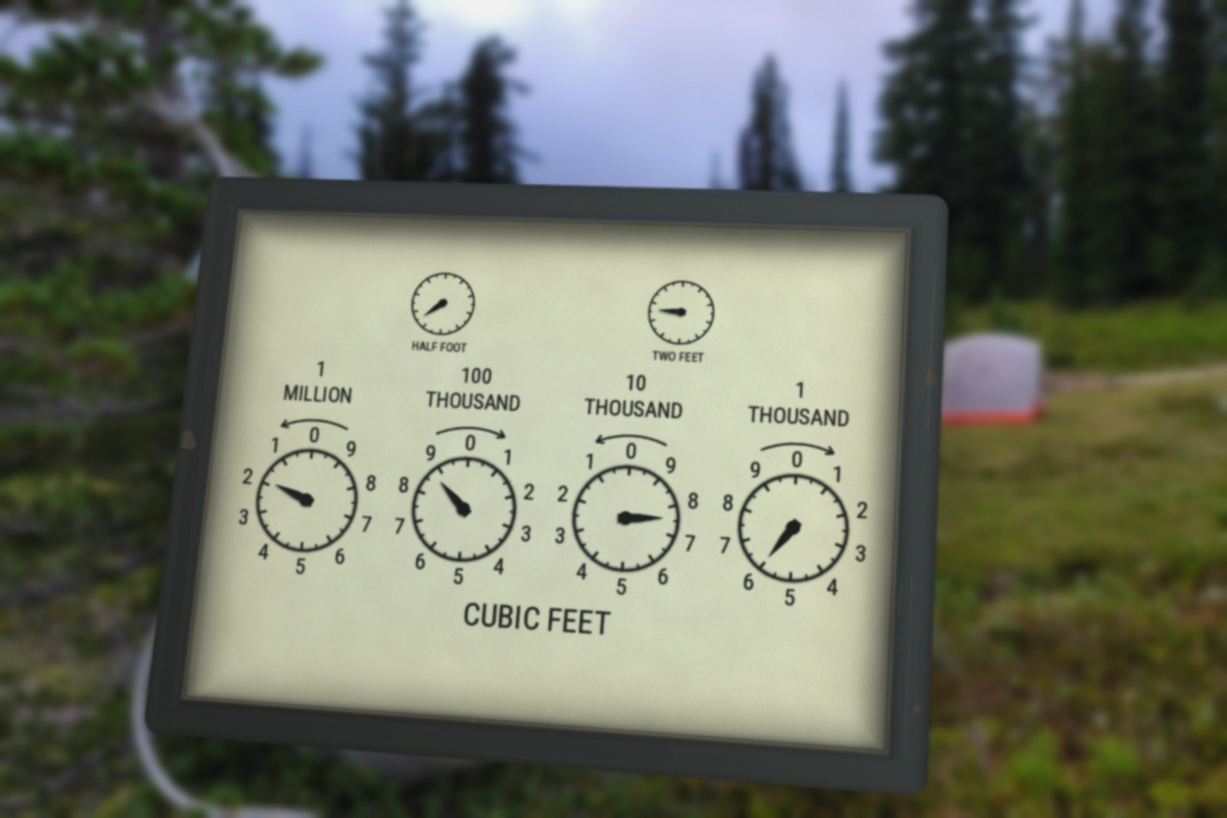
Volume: value=187600 unit=ft³
